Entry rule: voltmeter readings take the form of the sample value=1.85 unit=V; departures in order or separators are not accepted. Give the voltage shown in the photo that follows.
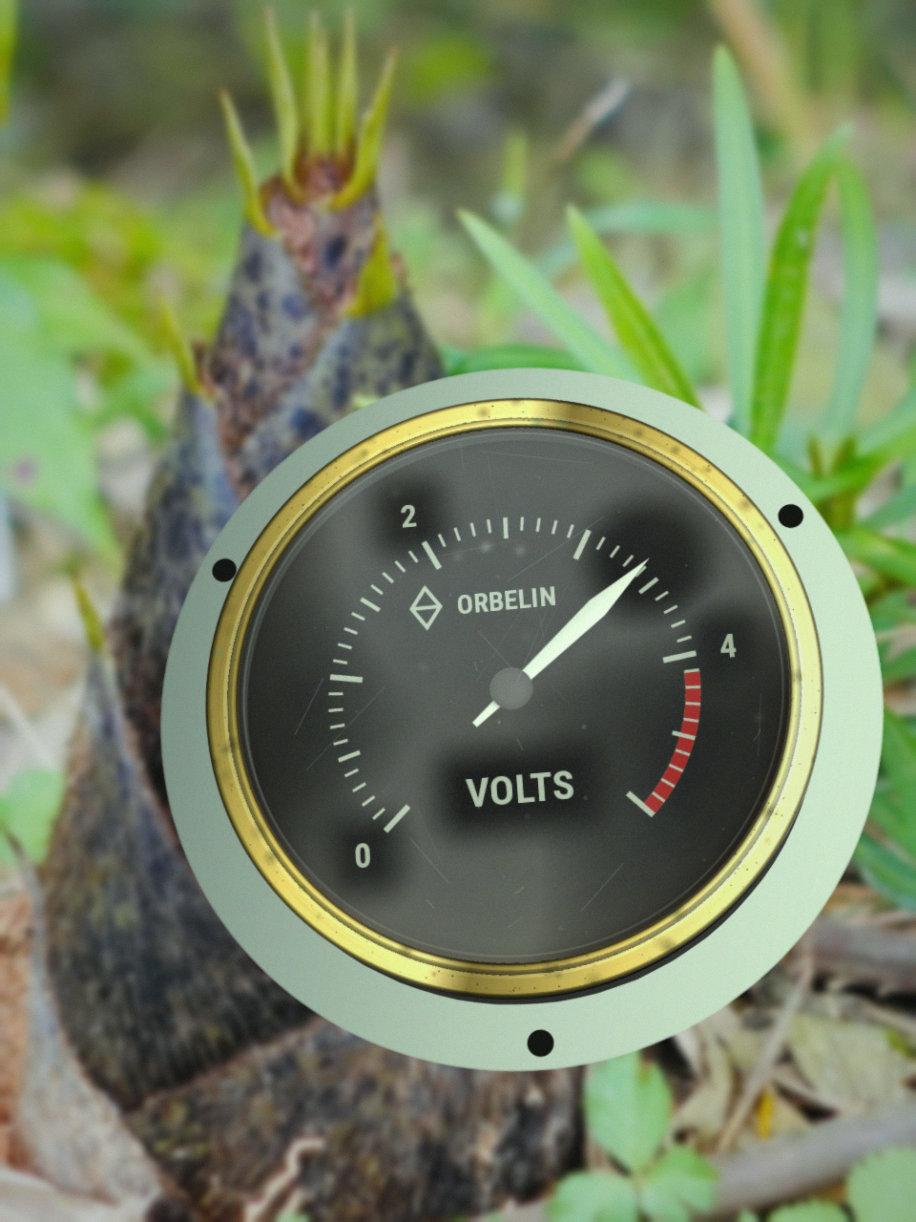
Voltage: value=3.4 unit=V
